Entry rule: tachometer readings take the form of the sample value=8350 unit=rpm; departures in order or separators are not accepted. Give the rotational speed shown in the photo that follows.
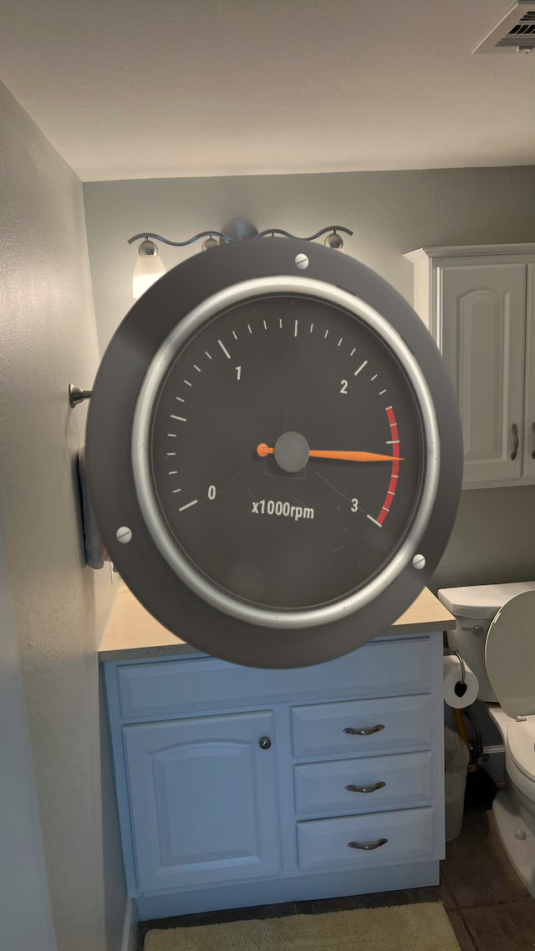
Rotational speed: value=2600 unit=rpm
